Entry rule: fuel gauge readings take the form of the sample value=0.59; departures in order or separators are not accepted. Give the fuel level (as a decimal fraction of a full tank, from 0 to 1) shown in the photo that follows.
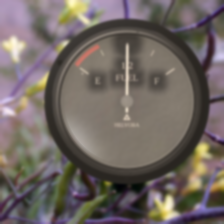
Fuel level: value=0.5
